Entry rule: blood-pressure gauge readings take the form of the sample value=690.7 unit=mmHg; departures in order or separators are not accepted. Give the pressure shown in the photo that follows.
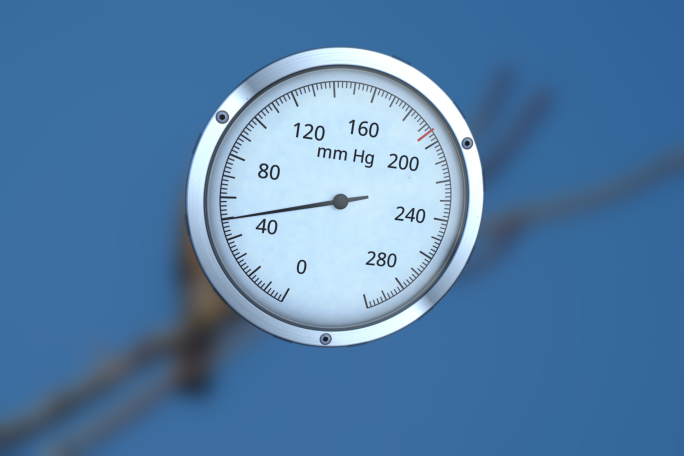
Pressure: value=50 unit=mmHg
